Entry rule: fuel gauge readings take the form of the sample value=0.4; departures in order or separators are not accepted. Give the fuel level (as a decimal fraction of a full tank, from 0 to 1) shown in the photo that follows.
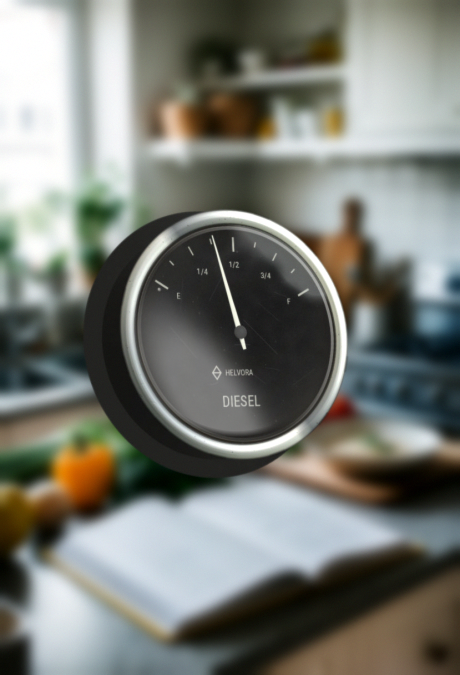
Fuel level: value=0.375
